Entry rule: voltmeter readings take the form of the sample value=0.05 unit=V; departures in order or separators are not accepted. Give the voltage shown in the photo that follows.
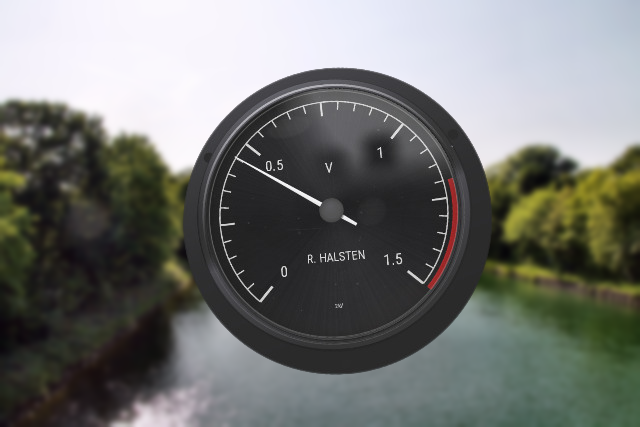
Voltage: value=0.45 unit=V
